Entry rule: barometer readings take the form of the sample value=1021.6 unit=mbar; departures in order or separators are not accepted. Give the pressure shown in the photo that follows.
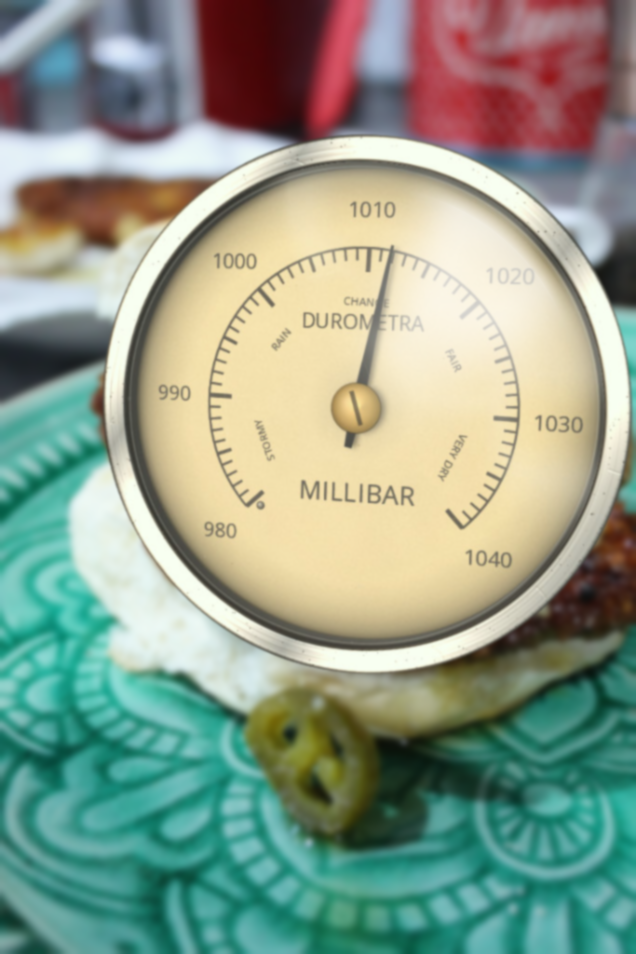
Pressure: value=1012 unit=mbar
